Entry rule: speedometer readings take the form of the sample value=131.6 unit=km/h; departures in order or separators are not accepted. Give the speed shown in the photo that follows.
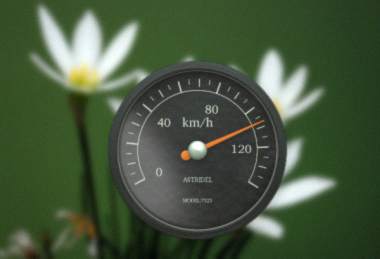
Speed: value=107.5 unit=km/h
